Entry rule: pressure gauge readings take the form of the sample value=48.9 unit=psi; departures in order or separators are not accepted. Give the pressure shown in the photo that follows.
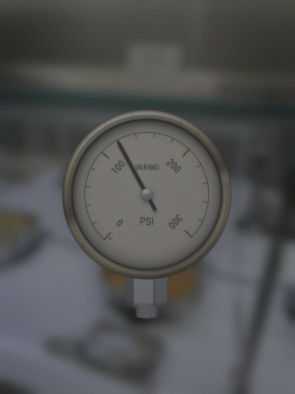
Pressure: value=120 unit=psi
